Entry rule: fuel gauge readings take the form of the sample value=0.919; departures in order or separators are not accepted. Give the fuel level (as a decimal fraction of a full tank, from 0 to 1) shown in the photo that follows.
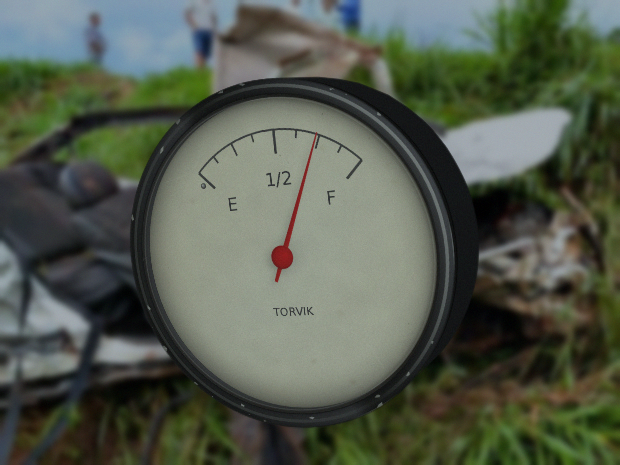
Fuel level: value=0.75
